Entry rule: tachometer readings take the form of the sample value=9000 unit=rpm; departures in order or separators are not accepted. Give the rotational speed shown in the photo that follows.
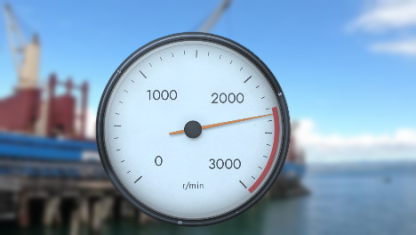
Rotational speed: value=2350 unit=rpm
